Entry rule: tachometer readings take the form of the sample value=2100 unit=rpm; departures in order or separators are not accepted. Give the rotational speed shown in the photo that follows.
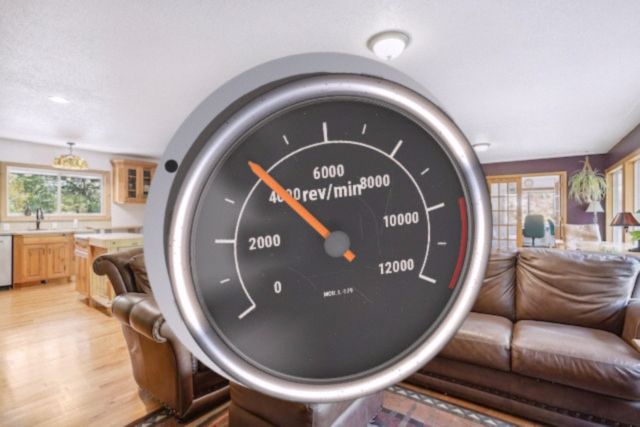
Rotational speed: value=4000 unit=rpm
